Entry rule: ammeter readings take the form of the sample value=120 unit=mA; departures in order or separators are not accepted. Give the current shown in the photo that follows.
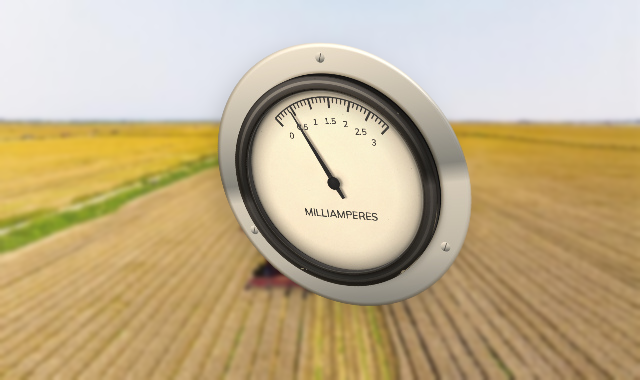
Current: value=0.5 unit=mA
